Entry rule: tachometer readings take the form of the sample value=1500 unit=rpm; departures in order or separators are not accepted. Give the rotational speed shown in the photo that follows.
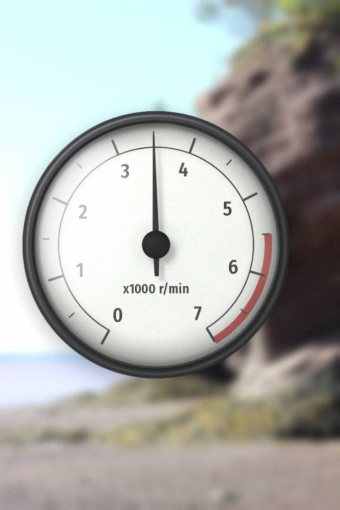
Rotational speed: value=3500 unit=rpm
